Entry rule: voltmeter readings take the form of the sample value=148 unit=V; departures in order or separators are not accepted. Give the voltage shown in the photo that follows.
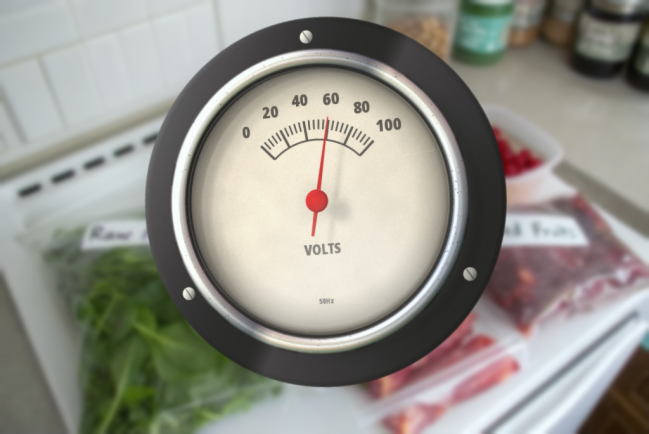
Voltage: value=60 unit=V
